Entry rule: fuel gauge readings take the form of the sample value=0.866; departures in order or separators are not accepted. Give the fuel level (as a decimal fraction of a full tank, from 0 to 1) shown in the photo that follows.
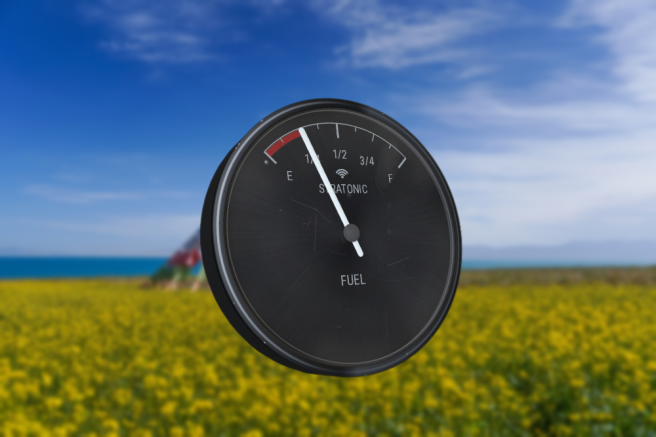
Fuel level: value=0.25
